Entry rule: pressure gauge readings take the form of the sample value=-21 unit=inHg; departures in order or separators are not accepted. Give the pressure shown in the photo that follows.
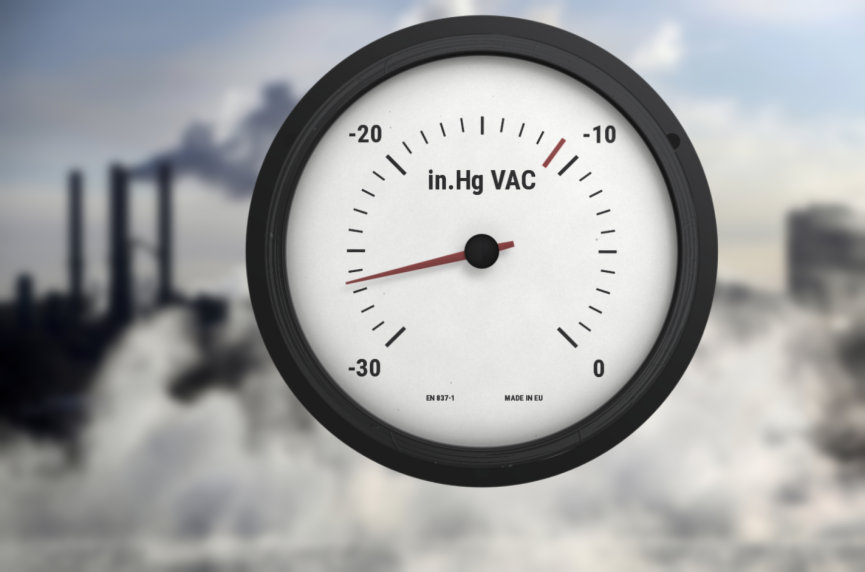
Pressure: value=-26.5 unit=inHg
